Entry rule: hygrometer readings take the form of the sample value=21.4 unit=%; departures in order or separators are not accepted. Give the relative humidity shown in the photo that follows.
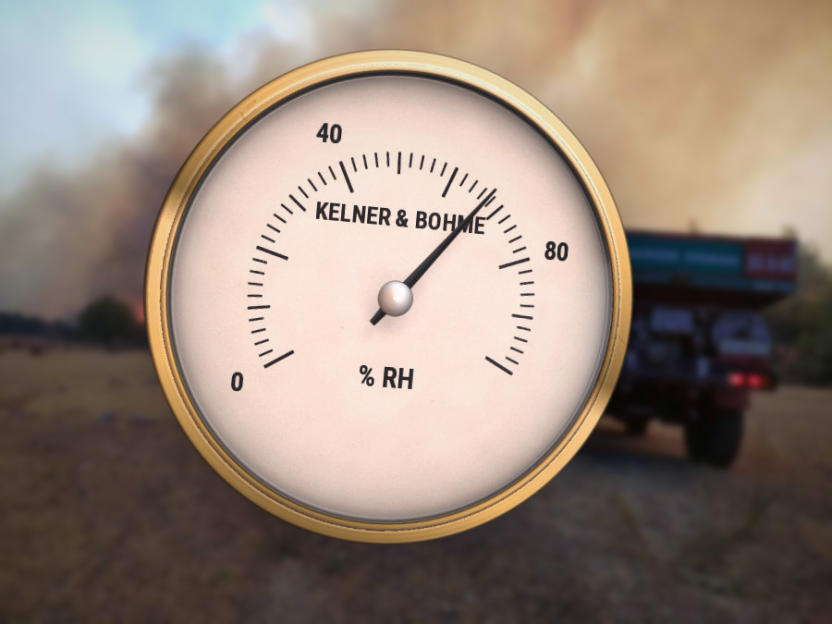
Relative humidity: value=67 unit=%
